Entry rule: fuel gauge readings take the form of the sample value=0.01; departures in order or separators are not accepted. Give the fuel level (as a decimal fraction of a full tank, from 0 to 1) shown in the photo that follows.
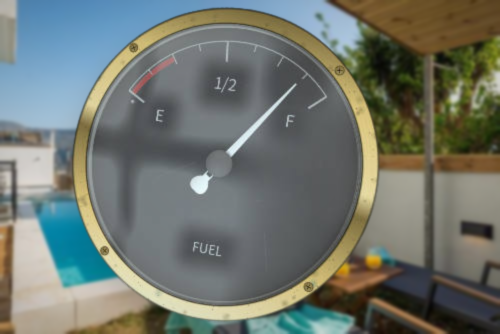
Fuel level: value=0.875
